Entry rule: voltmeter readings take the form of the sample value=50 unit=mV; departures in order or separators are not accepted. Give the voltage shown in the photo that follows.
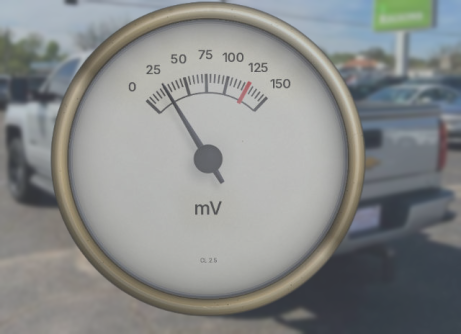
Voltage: value=25 unit=mV
